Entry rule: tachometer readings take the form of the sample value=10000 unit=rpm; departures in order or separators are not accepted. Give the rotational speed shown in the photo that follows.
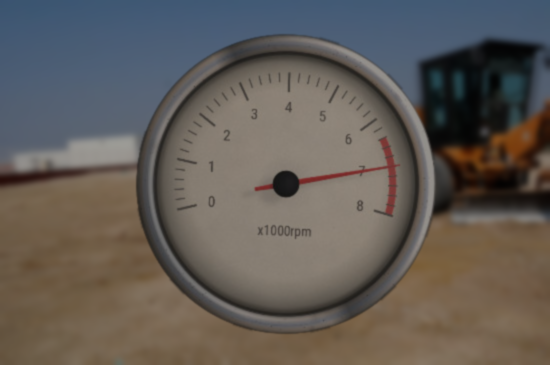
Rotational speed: value=7000 unit=rpm
